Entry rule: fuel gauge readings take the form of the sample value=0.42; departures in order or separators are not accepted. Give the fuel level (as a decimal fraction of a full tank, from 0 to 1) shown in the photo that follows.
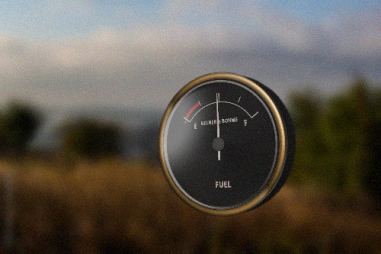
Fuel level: value=0.5
